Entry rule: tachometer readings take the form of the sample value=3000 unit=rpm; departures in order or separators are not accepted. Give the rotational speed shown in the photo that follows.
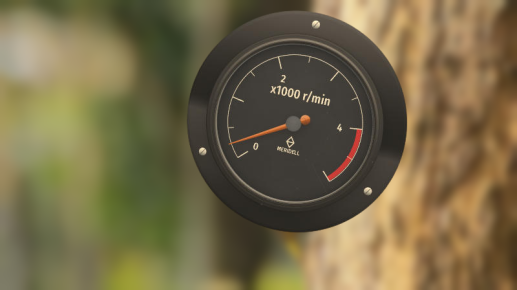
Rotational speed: value=250 unit=rpm
